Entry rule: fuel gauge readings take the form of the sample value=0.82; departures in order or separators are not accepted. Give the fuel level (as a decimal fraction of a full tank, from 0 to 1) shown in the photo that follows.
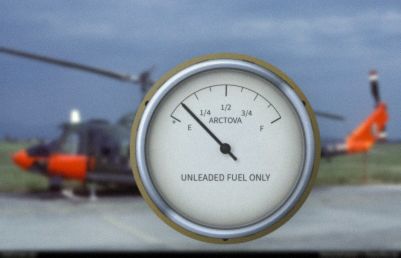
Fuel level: value=0.125
